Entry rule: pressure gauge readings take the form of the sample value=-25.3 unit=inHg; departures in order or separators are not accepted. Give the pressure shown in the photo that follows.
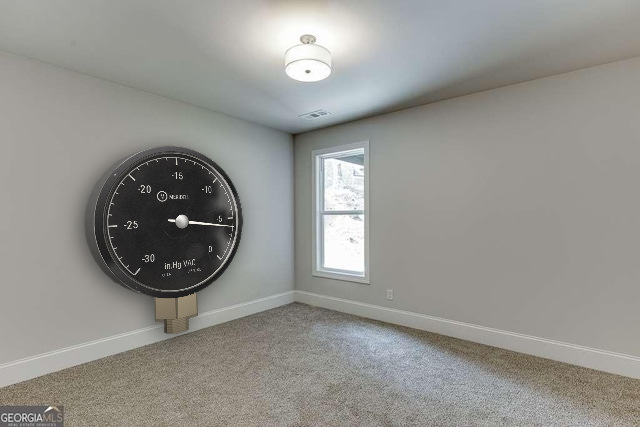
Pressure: value=-4 unit=inHg
